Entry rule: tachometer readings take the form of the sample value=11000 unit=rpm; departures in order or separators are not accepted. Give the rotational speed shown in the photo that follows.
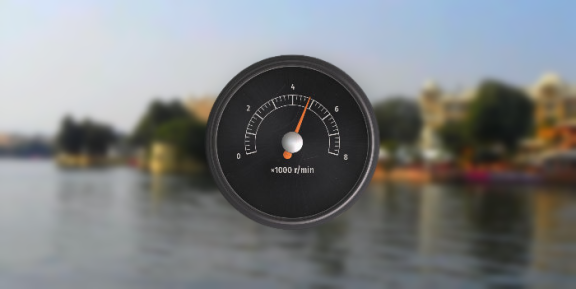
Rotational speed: value=4800 unit=rpm
